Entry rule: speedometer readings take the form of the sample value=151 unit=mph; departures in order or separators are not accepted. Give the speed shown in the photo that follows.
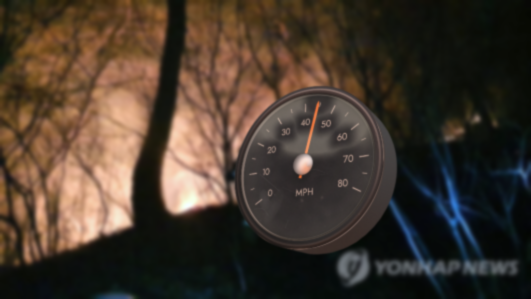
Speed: value=45 unit=mph
